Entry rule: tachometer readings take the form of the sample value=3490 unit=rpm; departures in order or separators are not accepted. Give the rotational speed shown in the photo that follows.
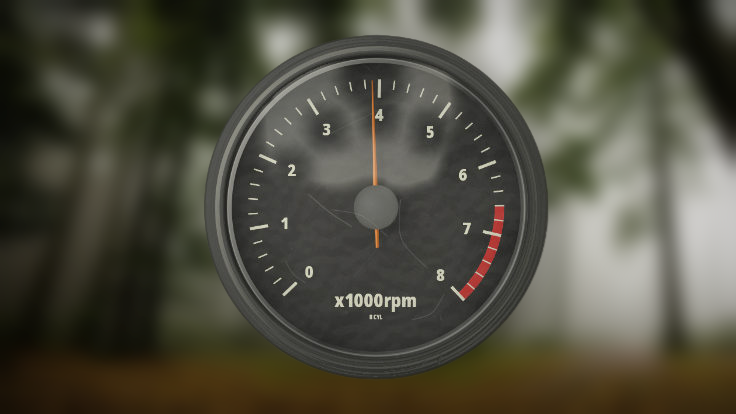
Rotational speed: value=3900 unit=rpm
